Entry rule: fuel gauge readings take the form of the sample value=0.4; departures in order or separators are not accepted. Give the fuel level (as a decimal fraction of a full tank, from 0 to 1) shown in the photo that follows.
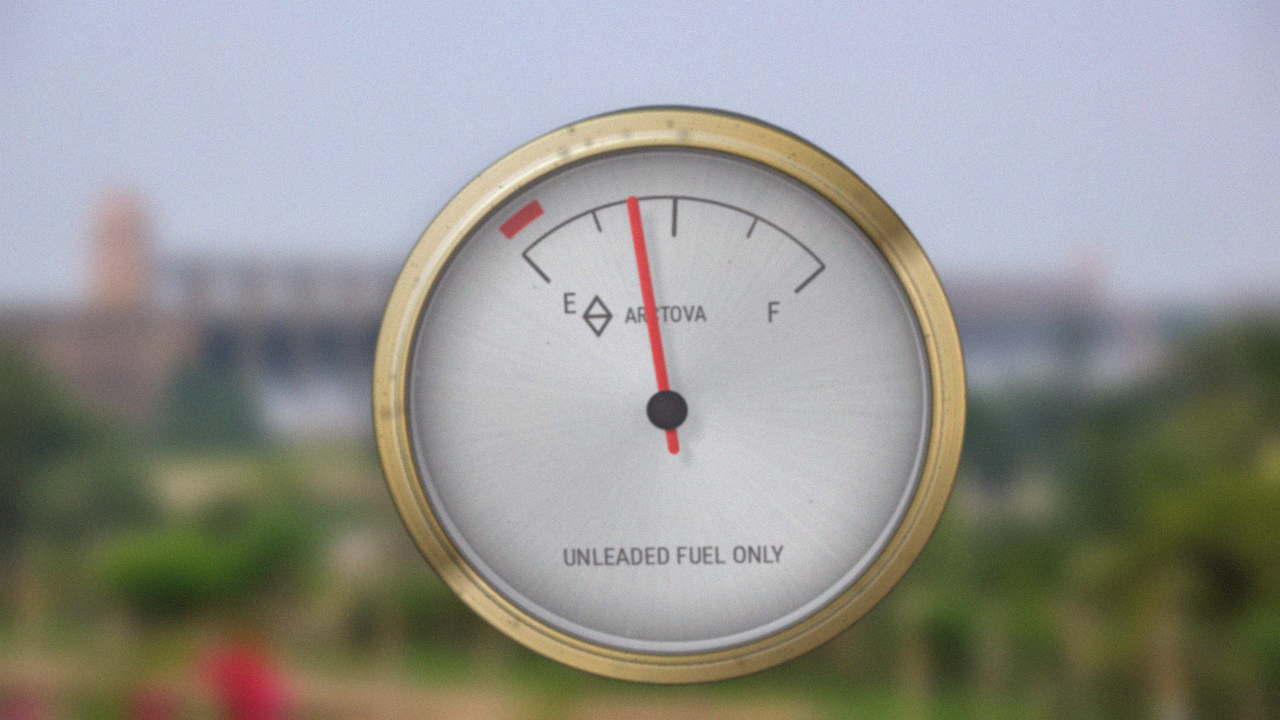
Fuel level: value=0.375
